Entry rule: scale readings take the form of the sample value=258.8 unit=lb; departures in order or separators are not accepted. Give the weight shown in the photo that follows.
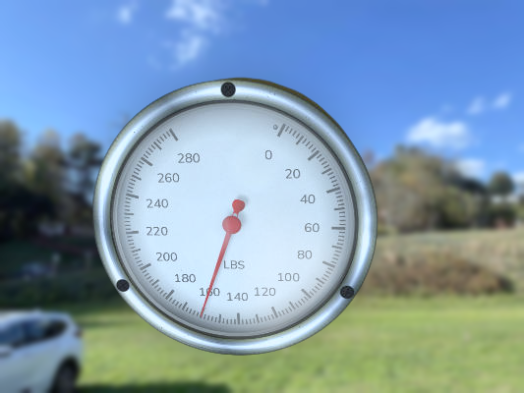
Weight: value=160 unit=lb
